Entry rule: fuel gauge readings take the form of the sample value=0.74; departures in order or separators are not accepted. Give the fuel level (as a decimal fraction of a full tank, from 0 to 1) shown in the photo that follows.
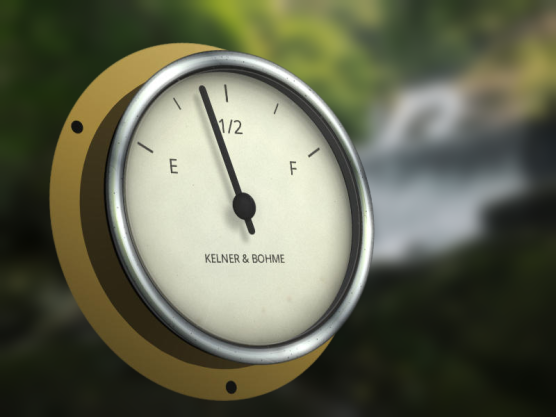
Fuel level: value=0.375
